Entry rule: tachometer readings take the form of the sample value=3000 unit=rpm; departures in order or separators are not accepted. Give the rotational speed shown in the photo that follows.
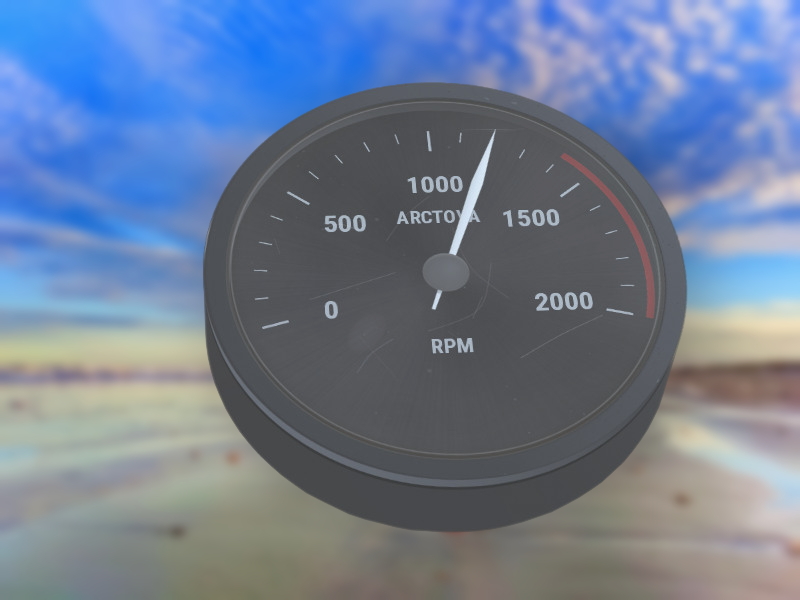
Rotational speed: value=1200 unit=rpm
